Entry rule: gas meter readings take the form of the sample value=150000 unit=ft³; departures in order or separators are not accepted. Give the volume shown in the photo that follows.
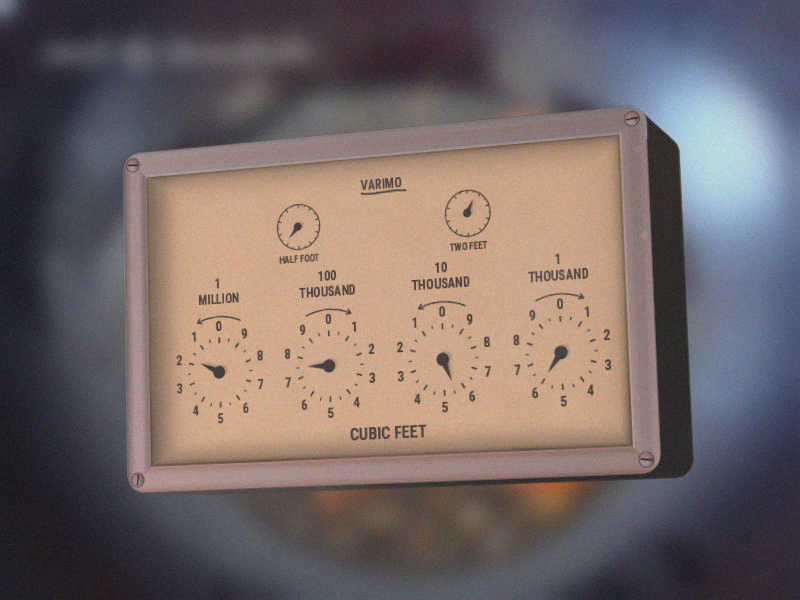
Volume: value=175600 unit=ft³
